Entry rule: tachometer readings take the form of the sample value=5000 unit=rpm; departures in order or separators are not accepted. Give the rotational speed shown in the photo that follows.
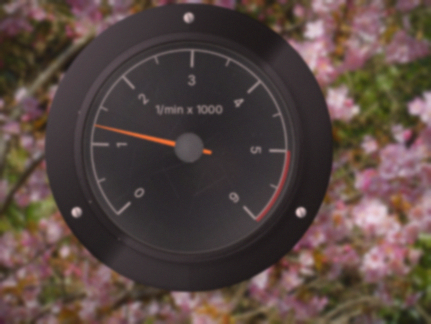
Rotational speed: value=1250 unit=rpm
